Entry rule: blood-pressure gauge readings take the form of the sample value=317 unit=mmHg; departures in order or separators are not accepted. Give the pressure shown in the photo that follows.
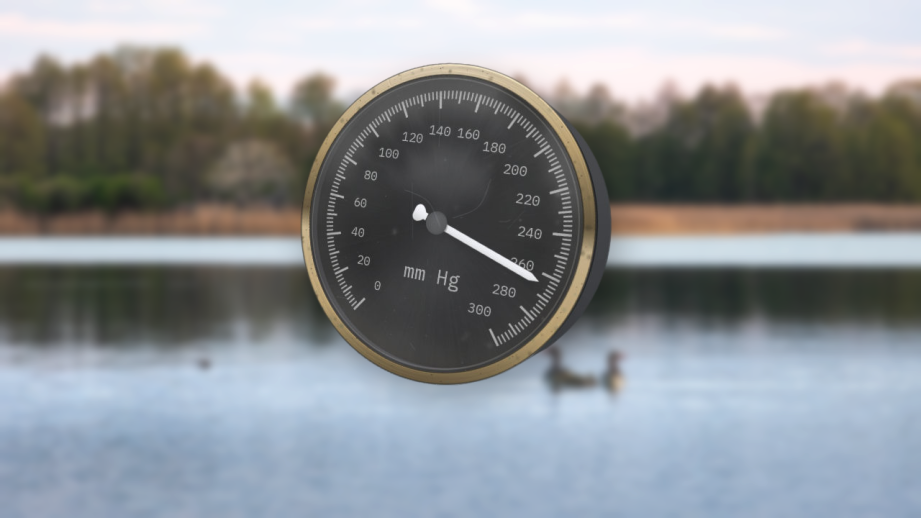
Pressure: value=264 unit=mmHg
